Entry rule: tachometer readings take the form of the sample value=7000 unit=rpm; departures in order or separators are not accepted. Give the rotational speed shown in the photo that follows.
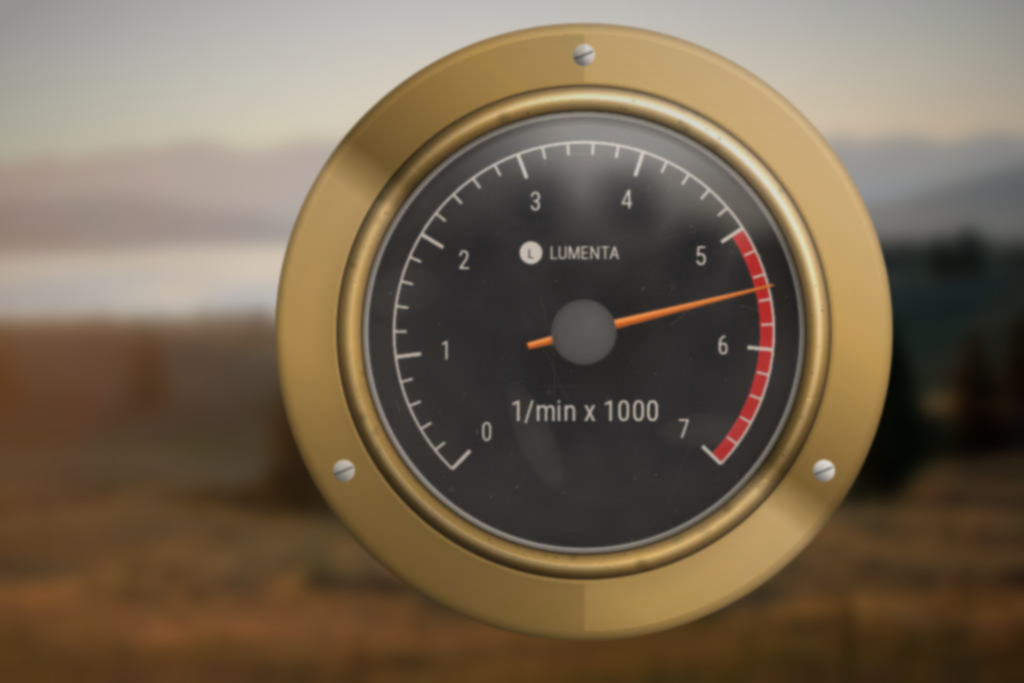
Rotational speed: value=5500 unit=rpm
